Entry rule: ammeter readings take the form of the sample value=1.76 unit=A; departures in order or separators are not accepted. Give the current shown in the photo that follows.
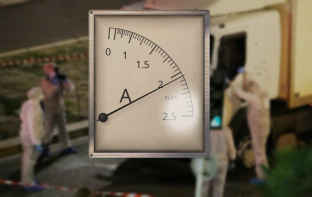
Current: value=2.05 unit=A
